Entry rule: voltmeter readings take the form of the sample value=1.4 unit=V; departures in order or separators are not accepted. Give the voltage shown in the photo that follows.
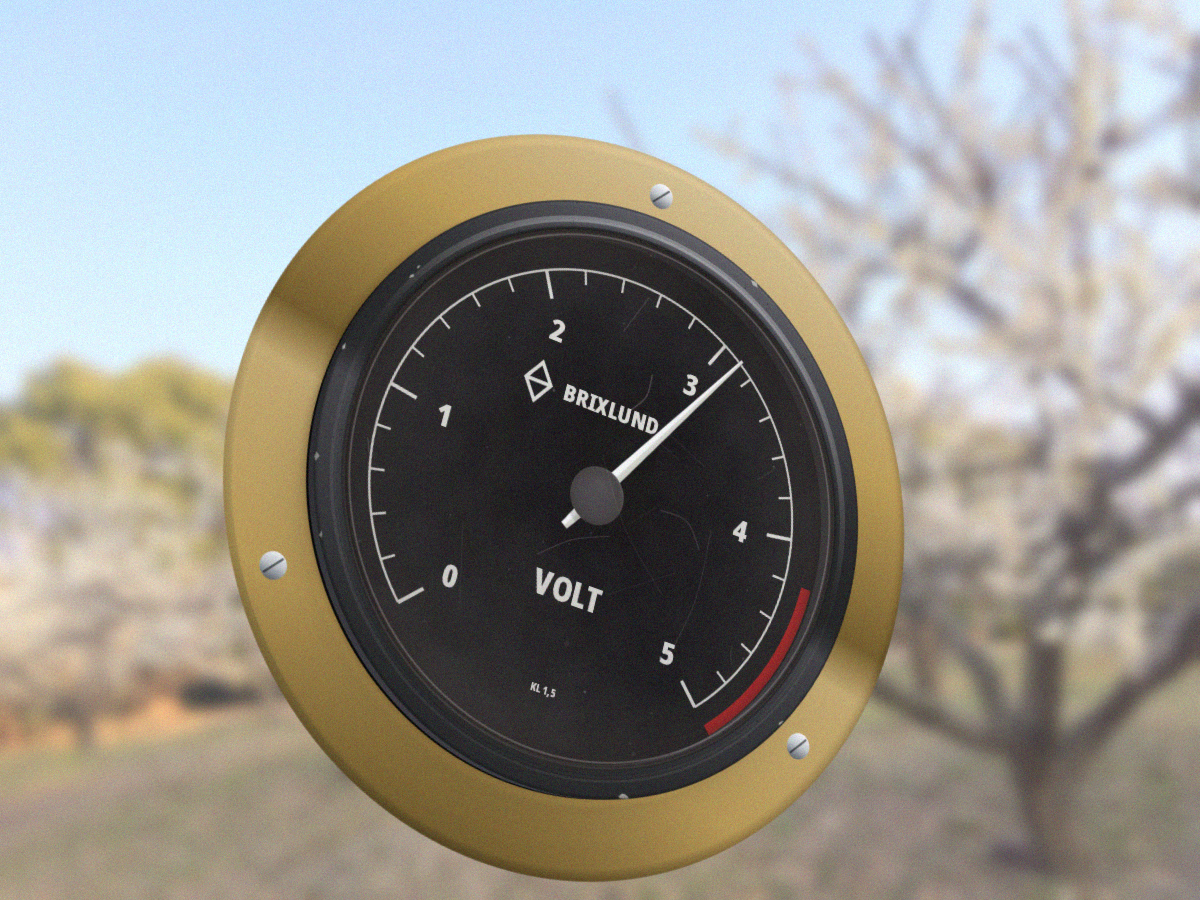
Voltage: value=3.1 unit=V
